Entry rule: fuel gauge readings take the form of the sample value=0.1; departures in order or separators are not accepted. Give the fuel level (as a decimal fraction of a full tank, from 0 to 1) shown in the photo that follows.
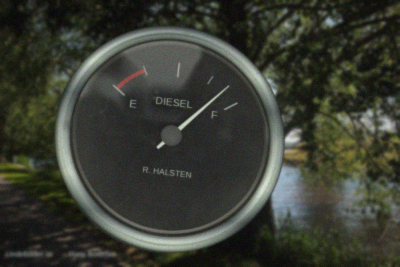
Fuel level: value=0.875
